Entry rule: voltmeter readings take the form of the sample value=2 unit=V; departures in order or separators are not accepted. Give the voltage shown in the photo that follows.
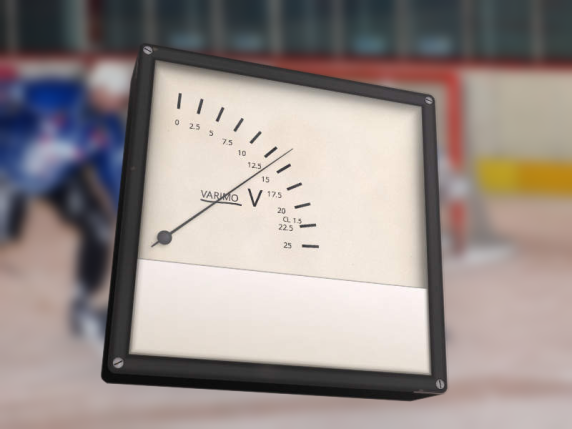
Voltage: value=13.75 unit=V
